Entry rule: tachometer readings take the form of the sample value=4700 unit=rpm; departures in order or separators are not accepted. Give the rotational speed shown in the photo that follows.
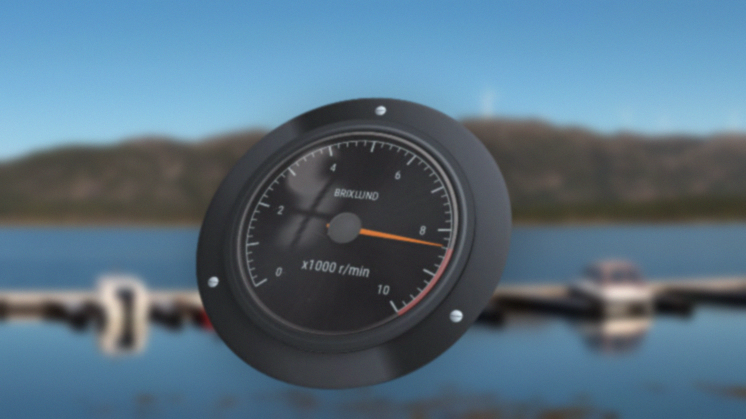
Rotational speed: value=8400 unit=rpm
